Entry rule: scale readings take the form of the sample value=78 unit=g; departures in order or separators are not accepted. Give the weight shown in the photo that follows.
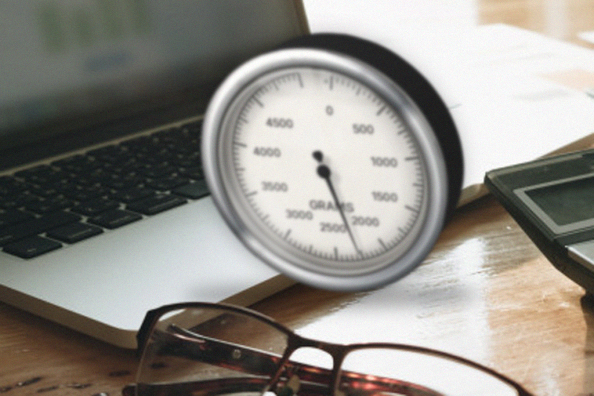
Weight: value=2250 unit=g
